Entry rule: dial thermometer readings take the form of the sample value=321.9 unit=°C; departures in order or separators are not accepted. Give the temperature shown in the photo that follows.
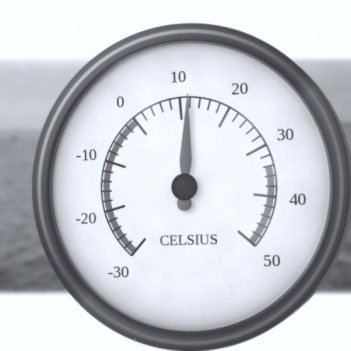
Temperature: value=12 unit=°C
